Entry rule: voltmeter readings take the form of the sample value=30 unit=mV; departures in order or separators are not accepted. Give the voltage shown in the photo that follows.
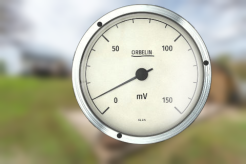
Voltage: value=10 unit=mV
